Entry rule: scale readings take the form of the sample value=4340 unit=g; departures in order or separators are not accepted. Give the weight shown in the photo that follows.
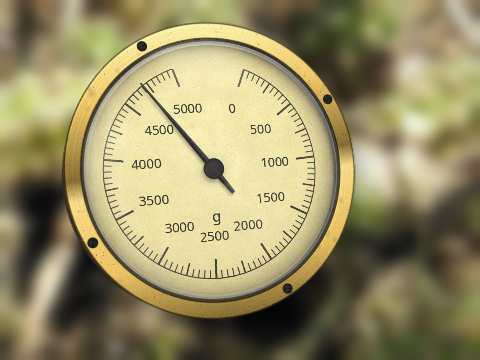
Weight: value=4700 unit=g
